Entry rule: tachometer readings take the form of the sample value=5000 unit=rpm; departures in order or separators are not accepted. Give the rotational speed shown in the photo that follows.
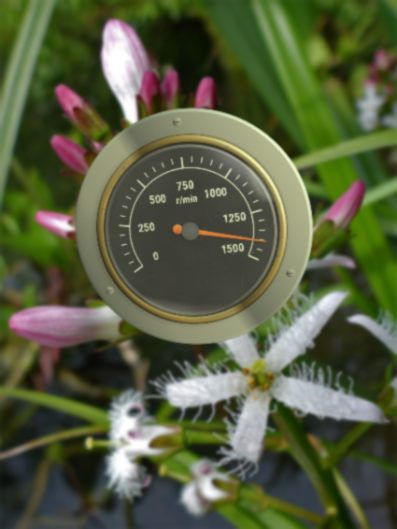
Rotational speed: value=1400 unit=rpm
